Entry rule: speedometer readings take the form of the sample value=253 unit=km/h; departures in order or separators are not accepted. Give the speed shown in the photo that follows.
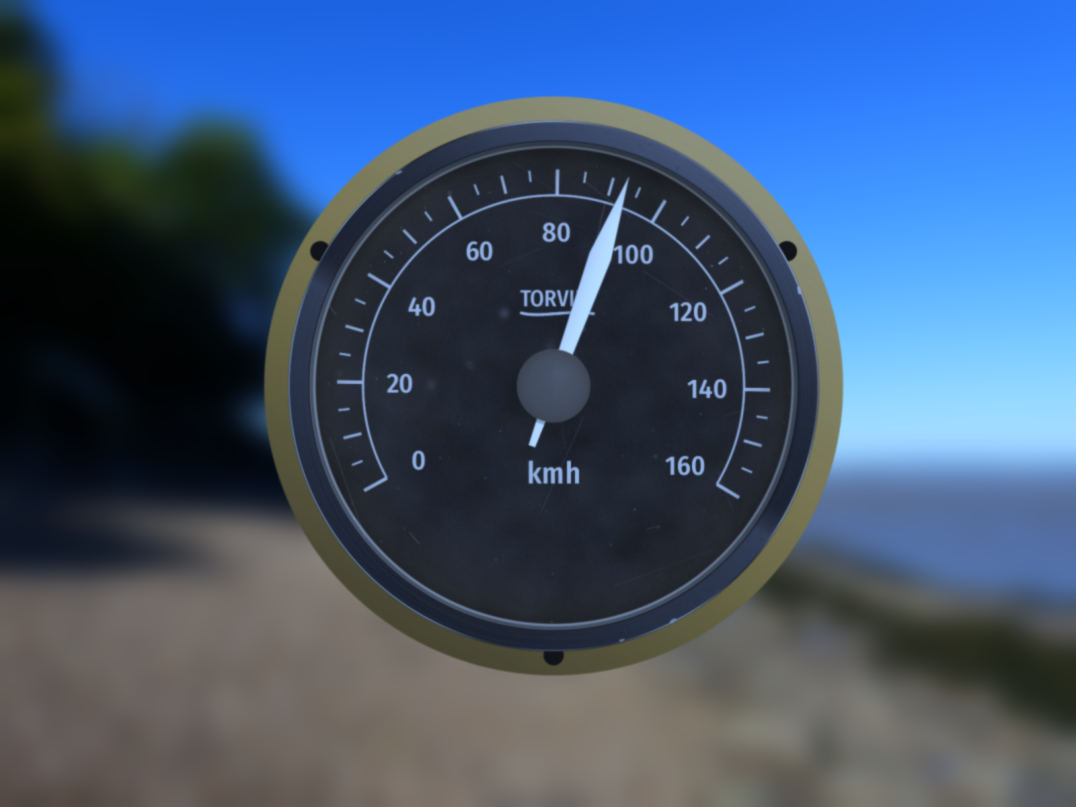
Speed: value=92.5 unit=km/h
